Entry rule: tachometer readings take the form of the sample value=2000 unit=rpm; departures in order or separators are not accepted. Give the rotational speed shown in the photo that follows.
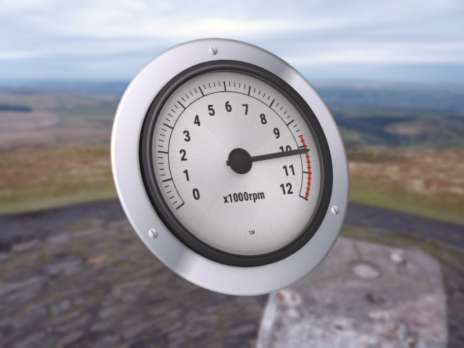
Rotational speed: value=10200 unit=rpm
